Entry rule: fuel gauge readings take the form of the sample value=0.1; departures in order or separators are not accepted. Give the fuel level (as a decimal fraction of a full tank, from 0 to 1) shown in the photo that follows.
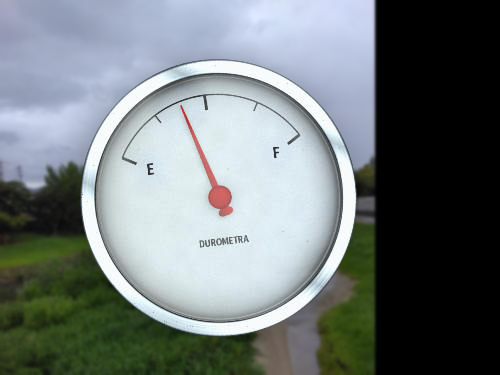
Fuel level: value=0.375
